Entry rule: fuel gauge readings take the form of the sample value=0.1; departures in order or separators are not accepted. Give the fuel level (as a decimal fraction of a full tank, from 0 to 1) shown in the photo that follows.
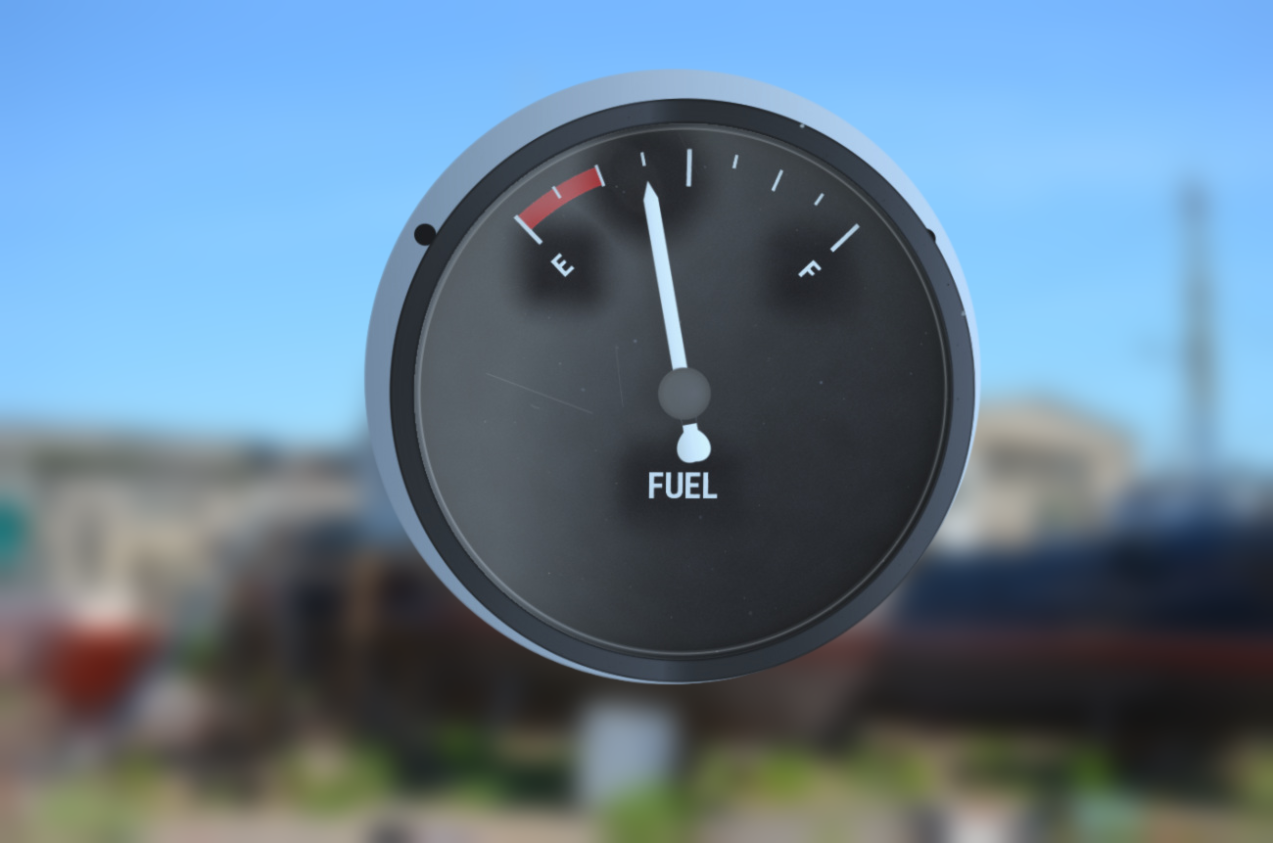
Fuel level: value=0.375
